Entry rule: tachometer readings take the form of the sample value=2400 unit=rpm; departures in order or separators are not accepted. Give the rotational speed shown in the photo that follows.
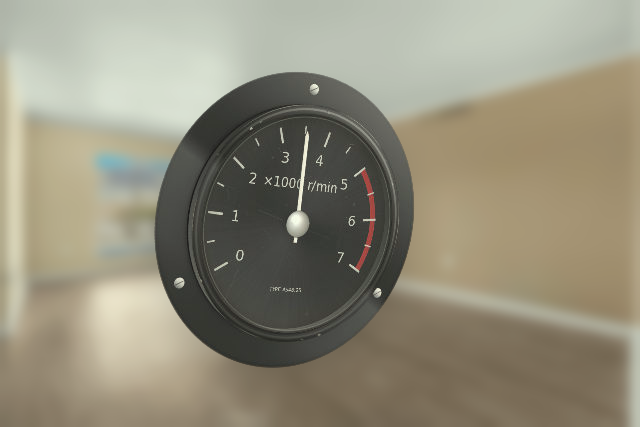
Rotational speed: value=3500 unit=rpm
